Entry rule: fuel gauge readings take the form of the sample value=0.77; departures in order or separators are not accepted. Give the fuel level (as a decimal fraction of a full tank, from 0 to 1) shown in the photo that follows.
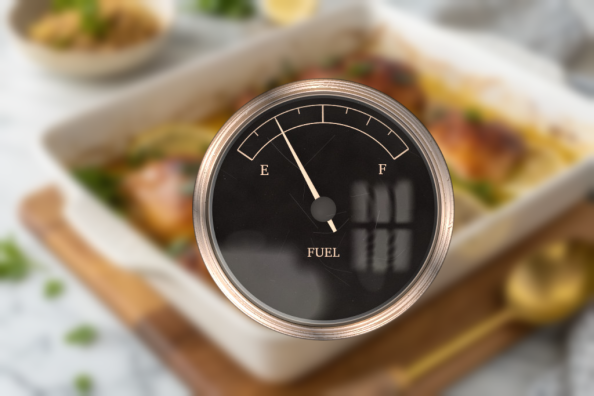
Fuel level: value=0.25
